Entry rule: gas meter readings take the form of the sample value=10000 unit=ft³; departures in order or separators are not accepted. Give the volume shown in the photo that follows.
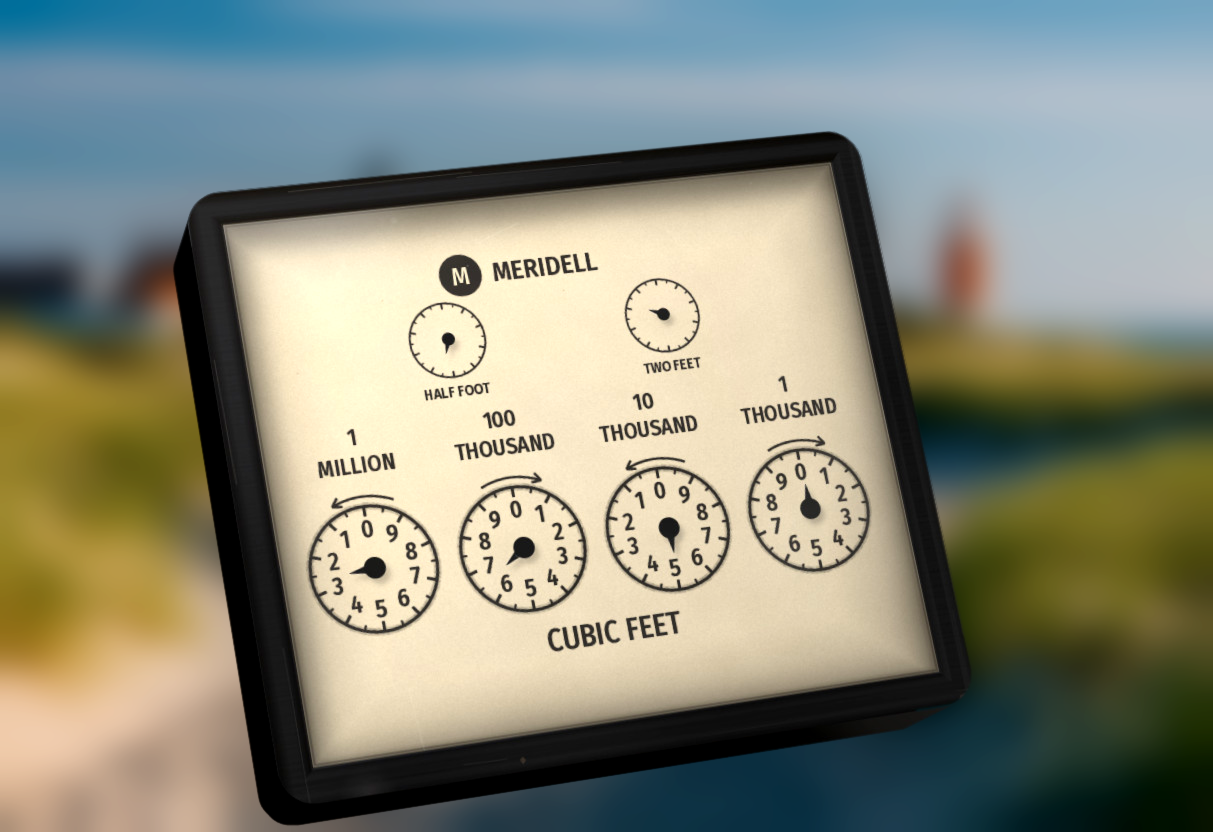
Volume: value=265000 unit=ft³
